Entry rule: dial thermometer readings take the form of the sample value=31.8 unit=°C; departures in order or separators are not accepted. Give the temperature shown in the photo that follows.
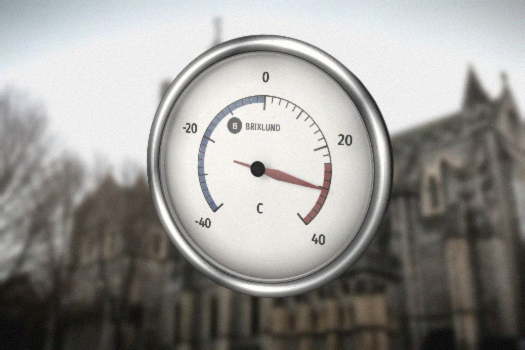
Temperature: value=30 unit=°C
